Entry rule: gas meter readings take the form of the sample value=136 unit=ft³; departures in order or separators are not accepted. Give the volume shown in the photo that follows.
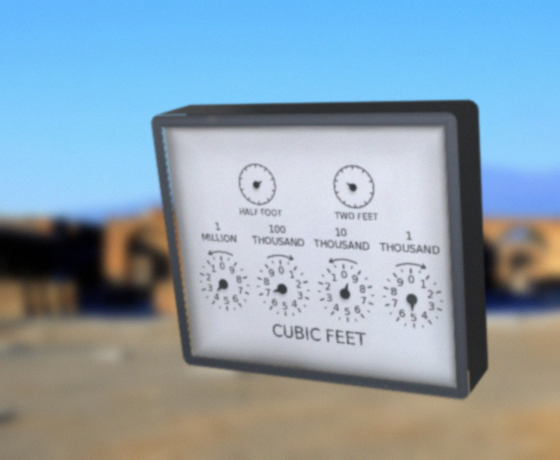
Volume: value=369500 unit=ft³
